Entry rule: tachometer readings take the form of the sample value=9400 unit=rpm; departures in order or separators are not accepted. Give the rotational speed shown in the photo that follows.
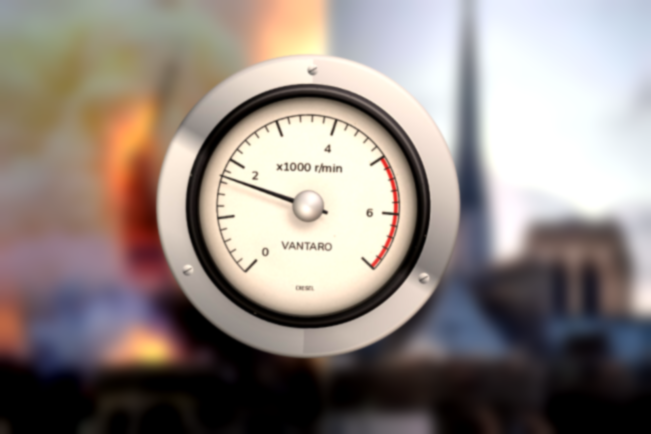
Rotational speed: value=1700 unit=rpm
